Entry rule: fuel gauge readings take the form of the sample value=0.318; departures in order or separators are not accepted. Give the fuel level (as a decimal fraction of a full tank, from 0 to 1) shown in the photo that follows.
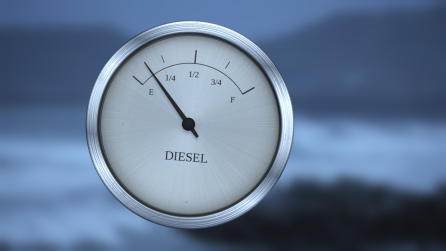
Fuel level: value=0.125
